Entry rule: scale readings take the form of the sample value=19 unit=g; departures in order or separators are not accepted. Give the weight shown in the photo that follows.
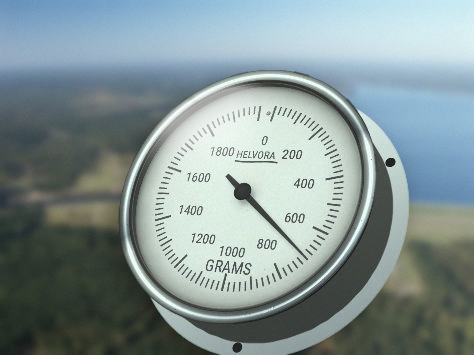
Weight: value=700 unit=g
